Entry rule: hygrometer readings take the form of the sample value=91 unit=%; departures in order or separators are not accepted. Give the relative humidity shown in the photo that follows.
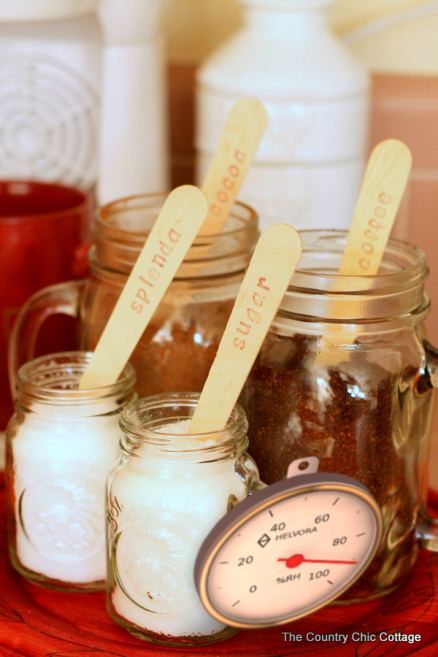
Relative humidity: value=90 unit=%
